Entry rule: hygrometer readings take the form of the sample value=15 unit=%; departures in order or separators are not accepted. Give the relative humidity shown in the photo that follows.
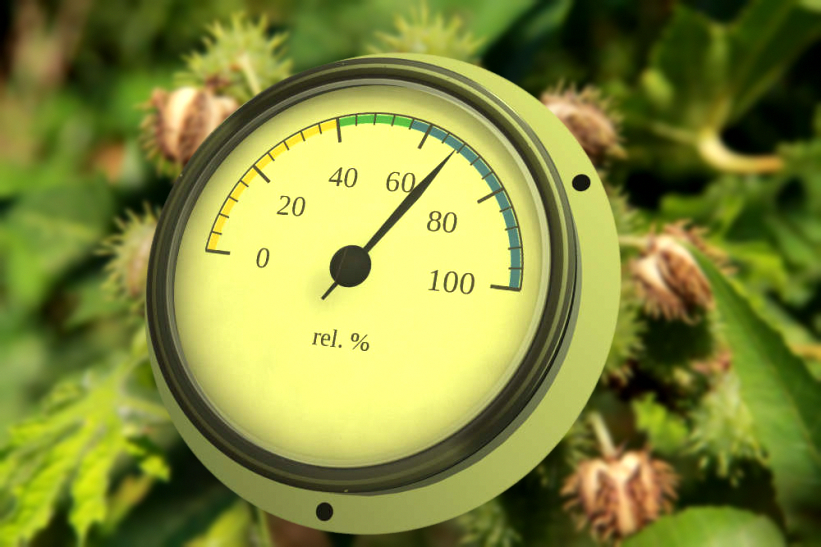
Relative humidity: value=68 unit=%
